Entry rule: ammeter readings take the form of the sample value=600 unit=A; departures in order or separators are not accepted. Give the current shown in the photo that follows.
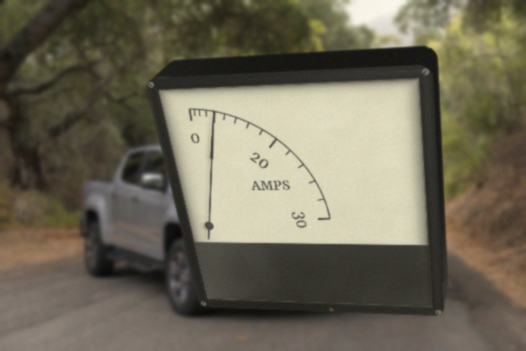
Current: value=10 unit=A
